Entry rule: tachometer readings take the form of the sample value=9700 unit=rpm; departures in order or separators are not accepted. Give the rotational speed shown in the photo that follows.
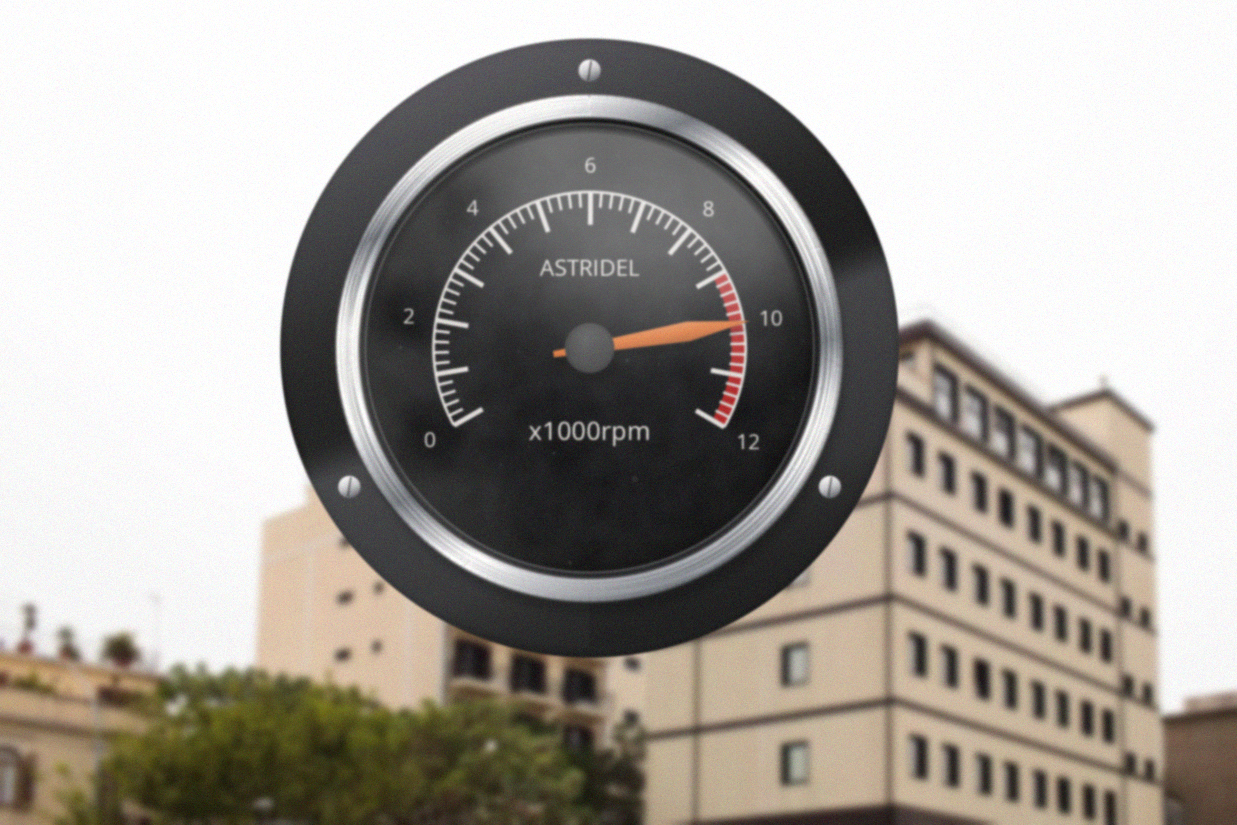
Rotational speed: value=10000 unit=rpm
